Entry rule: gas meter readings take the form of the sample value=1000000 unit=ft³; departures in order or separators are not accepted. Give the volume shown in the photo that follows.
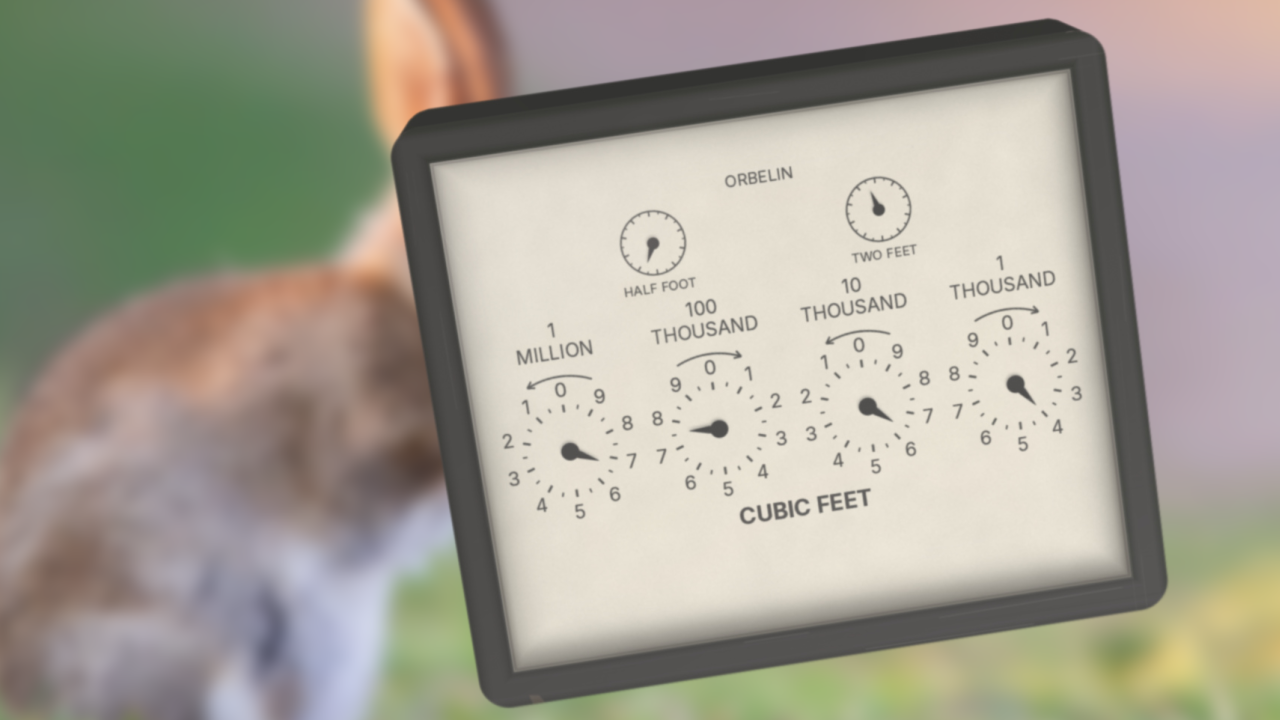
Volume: value=676400 unit=ft³
